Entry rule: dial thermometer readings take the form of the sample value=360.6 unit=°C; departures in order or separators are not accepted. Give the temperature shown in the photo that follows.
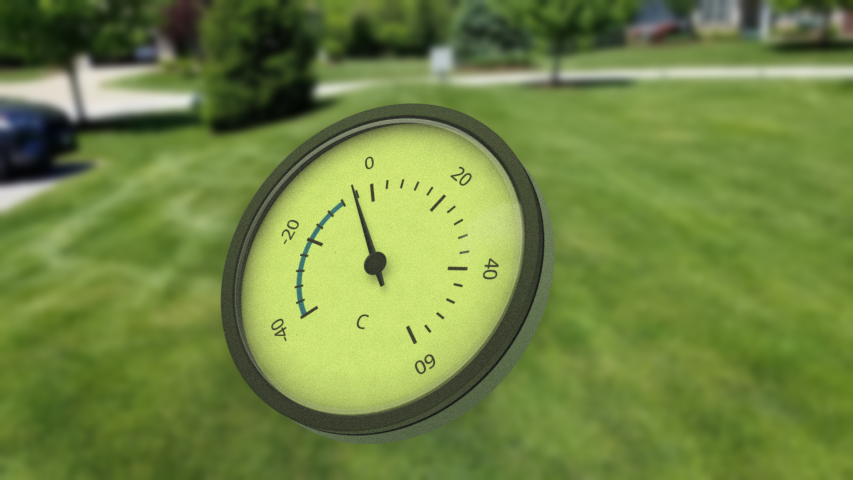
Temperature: value=-4 unit=°C
